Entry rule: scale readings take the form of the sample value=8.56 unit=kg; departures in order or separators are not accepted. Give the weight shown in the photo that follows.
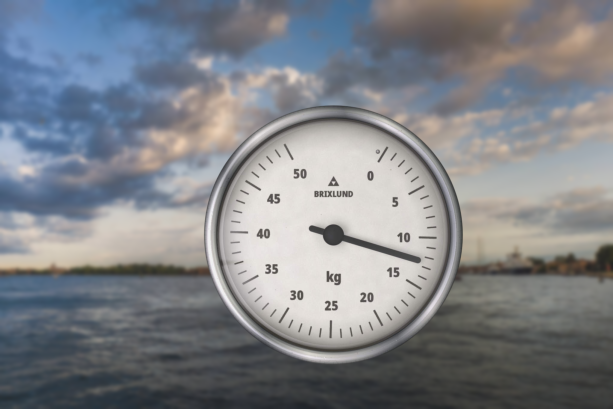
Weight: value=12.5 unit=kg
